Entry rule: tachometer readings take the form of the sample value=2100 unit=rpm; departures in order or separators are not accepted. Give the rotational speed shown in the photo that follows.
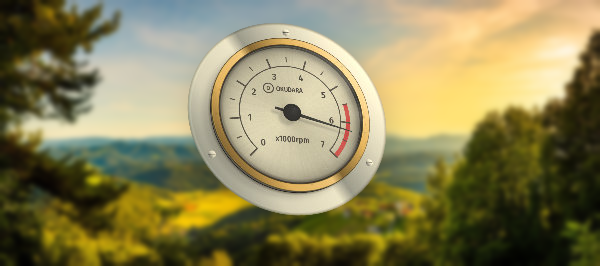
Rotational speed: value=6250 unit=rpm
